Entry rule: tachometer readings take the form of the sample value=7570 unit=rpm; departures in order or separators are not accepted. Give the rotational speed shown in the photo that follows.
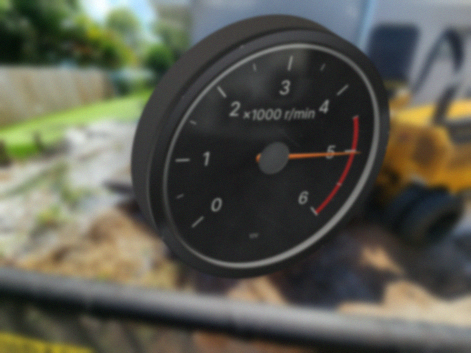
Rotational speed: value=5000 unit=rpm
